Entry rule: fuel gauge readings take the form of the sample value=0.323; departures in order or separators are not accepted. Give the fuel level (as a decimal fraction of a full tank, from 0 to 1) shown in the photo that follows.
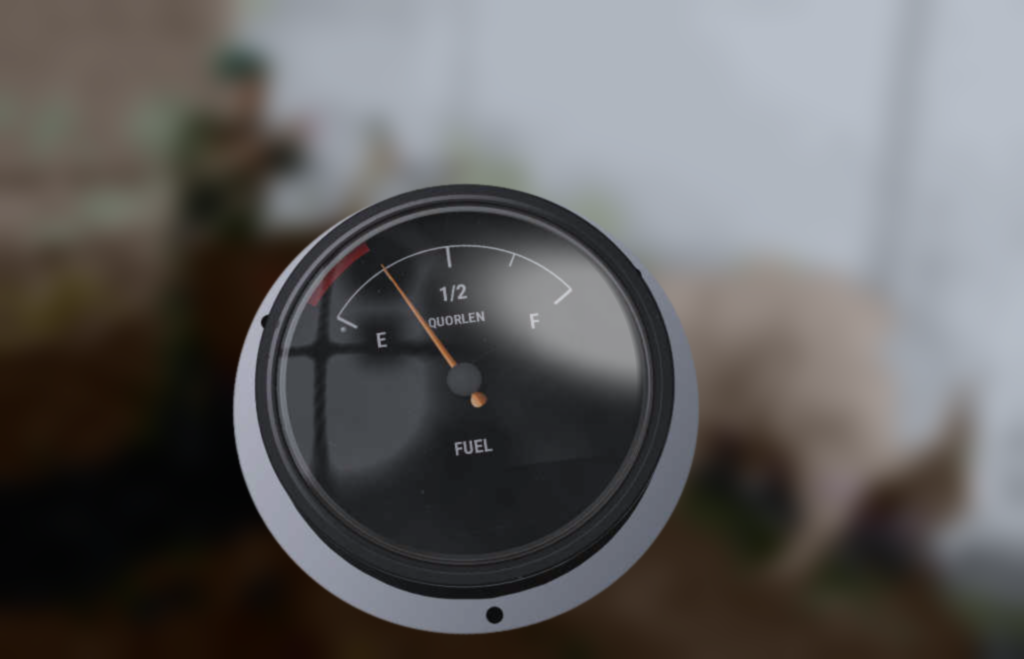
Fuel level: value=0.25
